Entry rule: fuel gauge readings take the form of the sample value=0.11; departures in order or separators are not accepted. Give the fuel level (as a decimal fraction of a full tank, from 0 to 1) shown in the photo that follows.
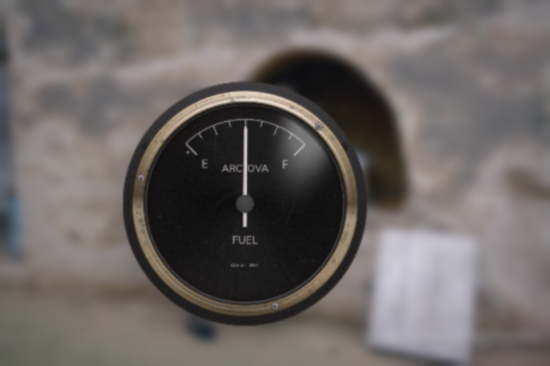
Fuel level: value=0.5
